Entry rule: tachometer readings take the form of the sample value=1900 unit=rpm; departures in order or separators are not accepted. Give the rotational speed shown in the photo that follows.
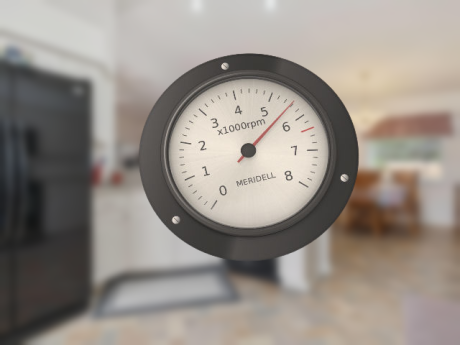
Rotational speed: value=5600 unit=rpm
